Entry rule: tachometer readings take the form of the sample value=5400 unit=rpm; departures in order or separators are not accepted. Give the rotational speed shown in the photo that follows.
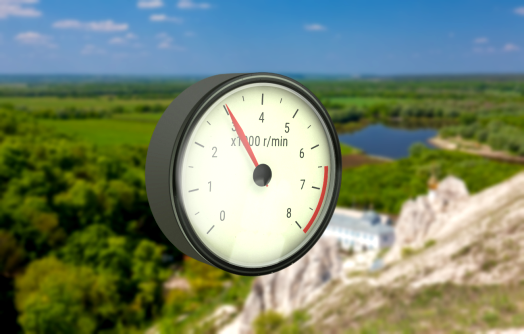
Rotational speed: value=3000 unit=rpm
